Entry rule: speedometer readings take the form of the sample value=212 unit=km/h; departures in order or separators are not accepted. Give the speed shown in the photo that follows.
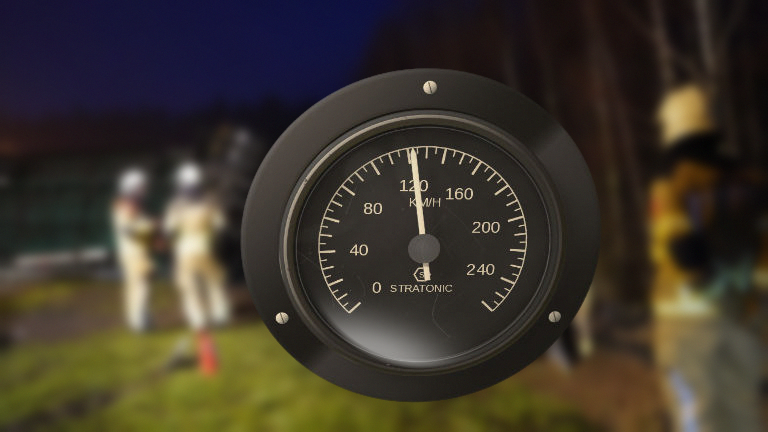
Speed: value=122.5 unit=km/h
